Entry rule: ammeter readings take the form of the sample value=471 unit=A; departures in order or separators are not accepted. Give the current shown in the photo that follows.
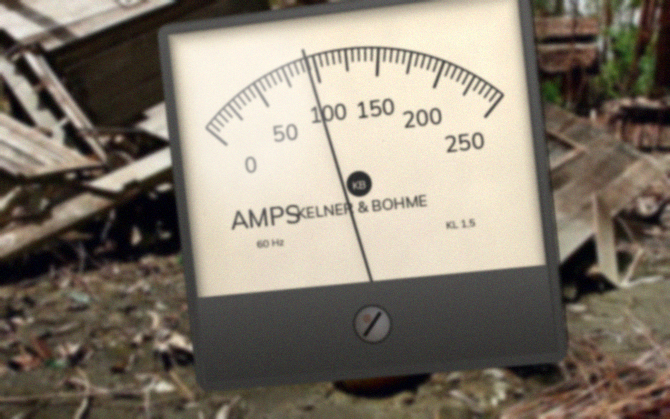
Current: value=95 unit=A
